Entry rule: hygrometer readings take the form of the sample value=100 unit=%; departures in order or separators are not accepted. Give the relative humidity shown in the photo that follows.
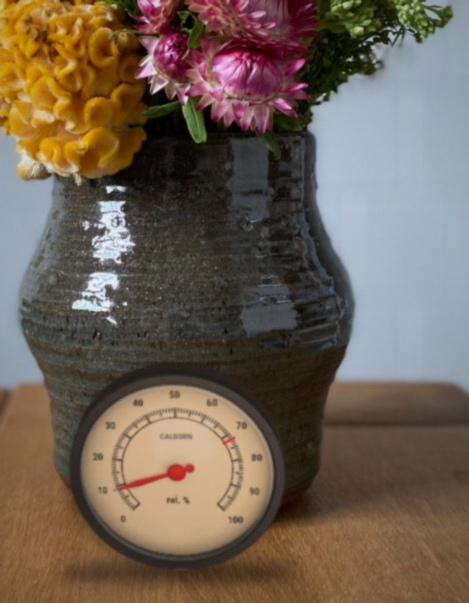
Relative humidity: value=10 unit=%
